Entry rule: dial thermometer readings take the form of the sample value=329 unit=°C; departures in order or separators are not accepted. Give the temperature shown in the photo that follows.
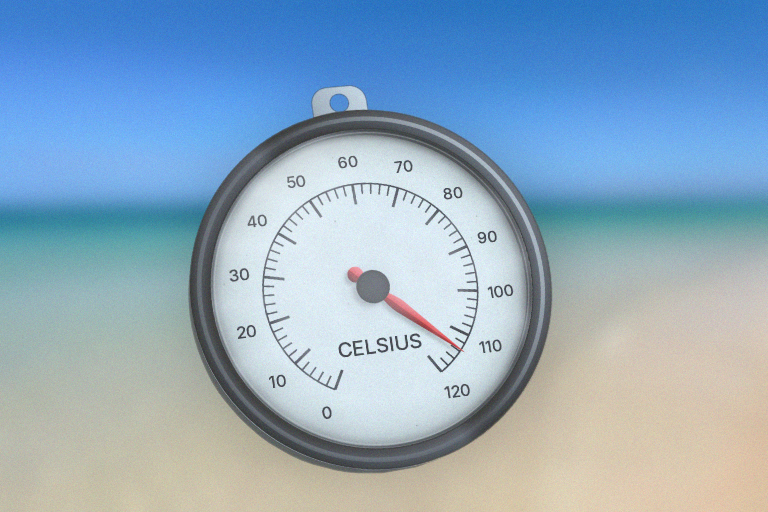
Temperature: value=114 unit=°C
